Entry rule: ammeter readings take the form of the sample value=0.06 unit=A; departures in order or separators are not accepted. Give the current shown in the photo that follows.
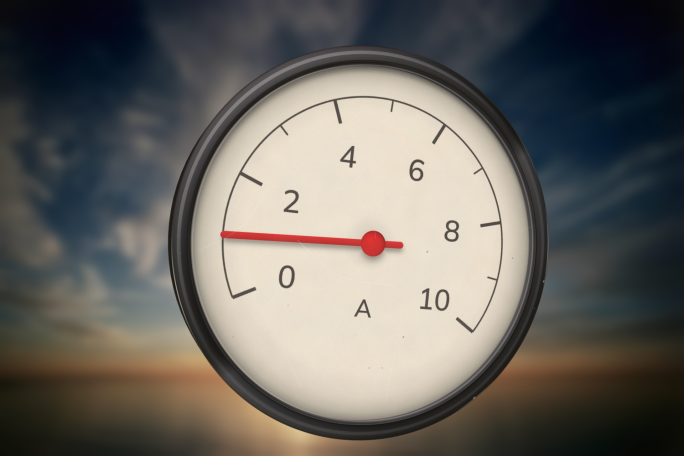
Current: value=1 unit=A
